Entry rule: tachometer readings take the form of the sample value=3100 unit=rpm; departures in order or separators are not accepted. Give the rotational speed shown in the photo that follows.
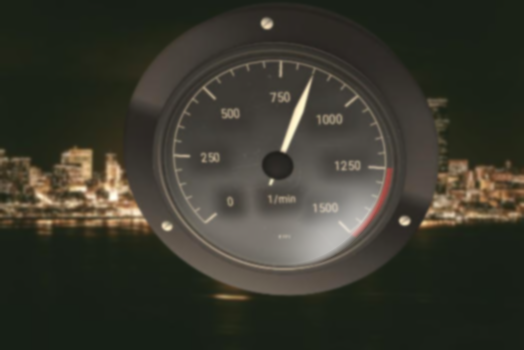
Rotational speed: value=850 unit=rpm
